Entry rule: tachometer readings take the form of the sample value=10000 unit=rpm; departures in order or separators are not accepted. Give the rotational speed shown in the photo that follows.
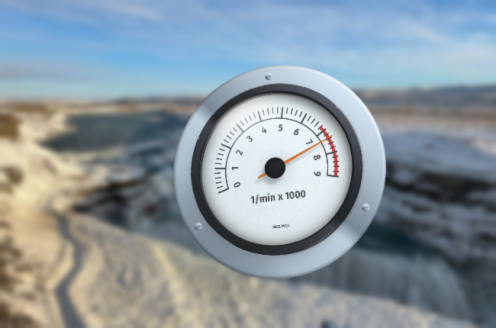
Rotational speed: value=7400 unit=rpm
